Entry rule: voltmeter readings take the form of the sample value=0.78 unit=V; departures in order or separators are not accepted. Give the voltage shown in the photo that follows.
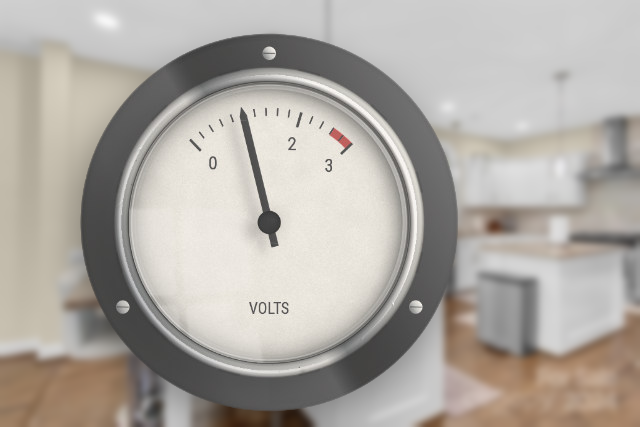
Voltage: value=1 unit=V
